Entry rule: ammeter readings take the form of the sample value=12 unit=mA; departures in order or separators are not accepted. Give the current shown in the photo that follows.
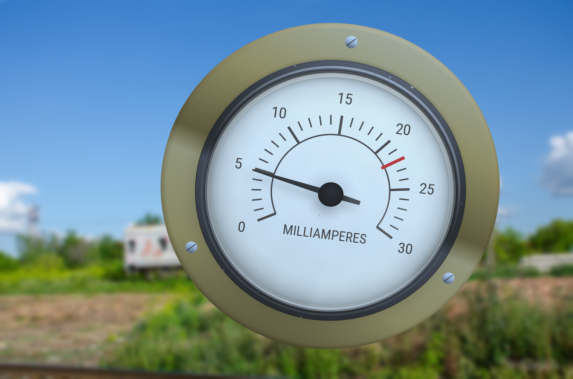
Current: value=5 unit=mA
